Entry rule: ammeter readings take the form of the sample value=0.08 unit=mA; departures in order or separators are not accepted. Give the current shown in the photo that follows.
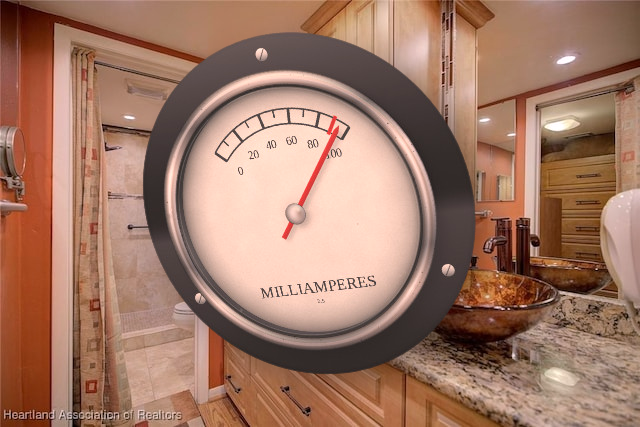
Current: value=95 unit=mA
